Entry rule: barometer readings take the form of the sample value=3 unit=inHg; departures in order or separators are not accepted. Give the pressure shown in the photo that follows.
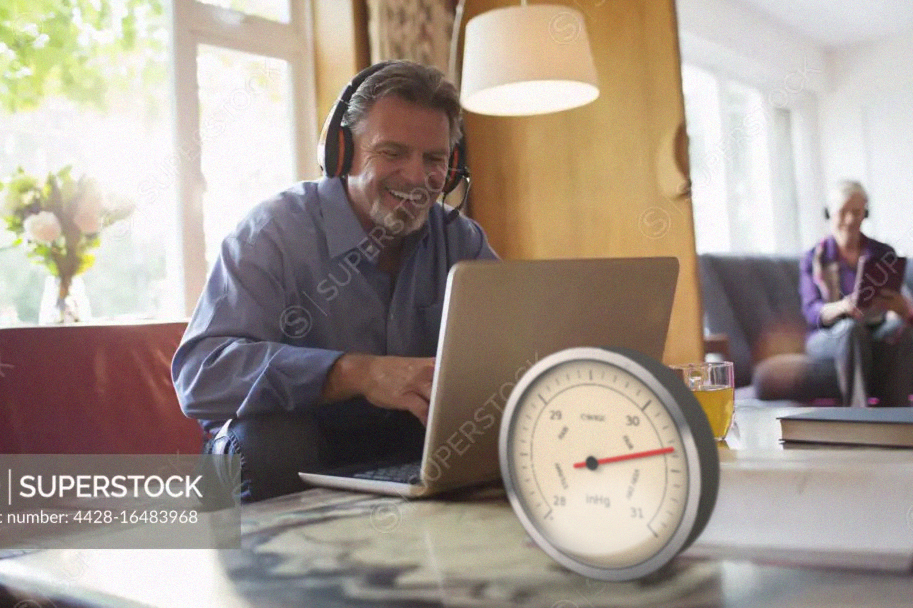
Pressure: value=30.35 unit=inHg
